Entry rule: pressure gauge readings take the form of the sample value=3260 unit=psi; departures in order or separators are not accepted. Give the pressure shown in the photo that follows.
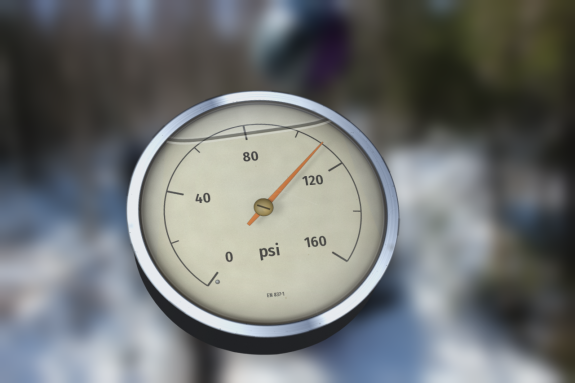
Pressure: value=110 unit=psi
